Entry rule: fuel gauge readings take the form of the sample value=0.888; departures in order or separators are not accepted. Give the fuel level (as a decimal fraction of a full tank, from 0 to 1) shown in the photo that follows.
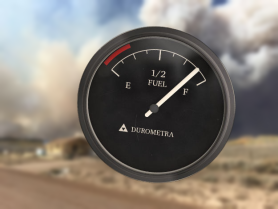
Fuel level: value=0.875
